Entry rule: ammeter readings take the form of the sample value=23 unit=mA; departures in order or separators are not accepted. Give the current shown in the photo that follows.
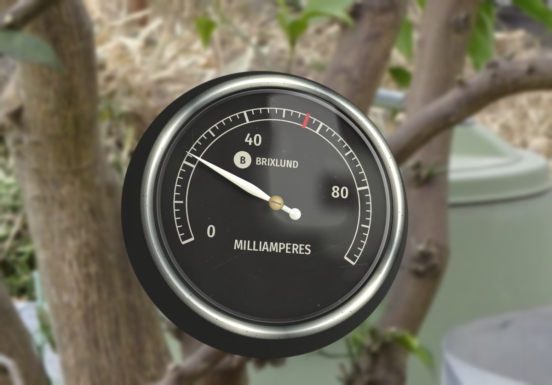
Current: value=22 unit=mA
